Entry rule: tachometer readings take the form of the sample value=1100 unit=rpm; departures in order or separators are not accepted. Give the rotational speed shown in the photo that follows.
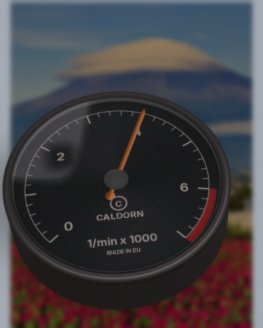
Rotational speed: value=4000 unit=rpm
